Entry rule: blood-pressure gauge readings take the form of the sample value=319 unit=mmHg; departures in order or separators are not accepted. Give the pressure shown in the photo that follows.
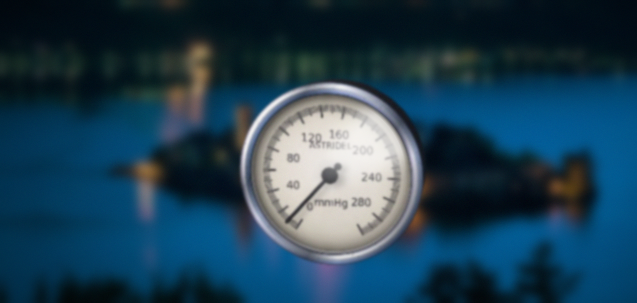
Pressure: value=10 unit=mmHg
